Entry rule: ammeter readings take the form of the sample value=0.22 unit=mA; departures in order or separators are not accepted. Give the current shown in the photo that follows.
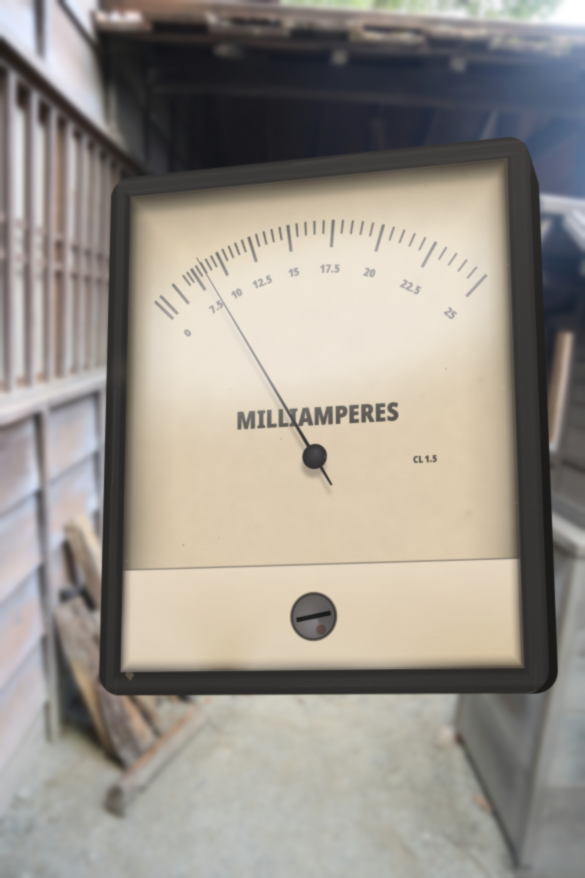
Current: value=8.5 unit=mA
